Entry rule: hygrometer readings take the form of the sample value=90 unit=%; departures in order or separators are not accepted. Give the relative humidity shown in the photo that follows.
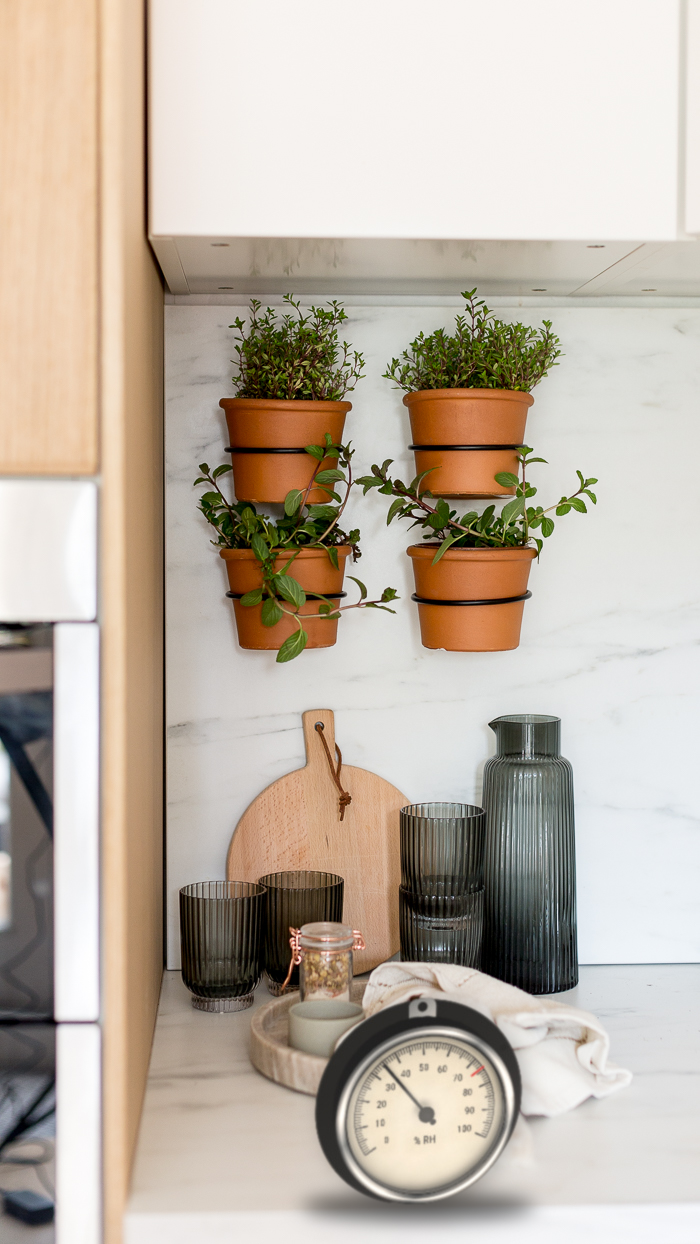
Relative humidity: value=35 unit=%
